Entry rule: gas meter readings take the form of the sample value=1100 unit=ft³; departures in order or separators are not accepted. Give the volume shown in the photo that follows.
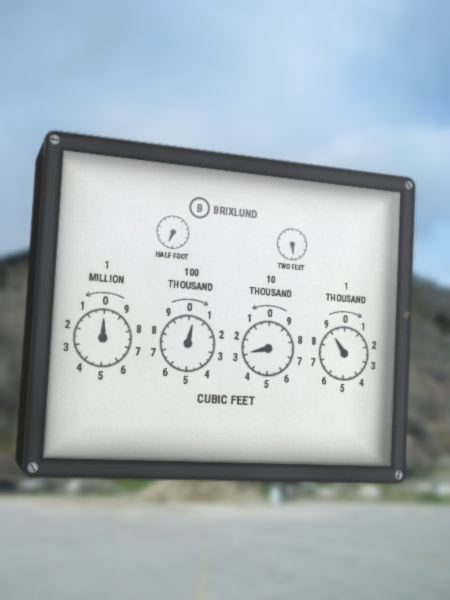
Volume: value=2900 unit=ft³
